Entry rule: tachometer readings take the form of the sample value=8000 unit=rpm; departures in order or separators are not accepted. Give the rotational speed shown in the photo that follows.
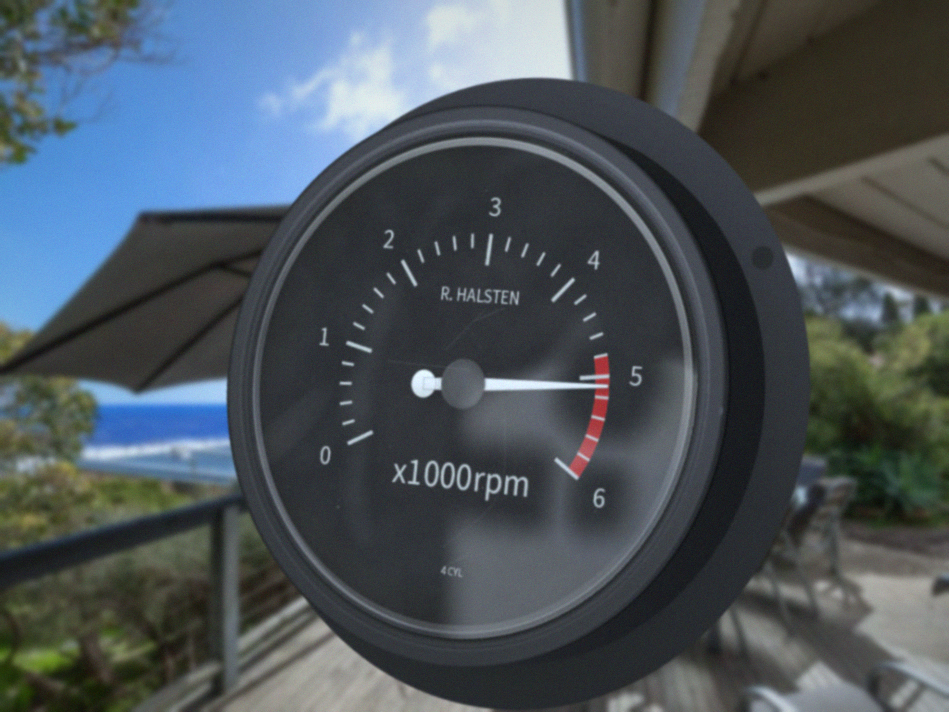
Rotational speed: value=5100 unit=rpm
